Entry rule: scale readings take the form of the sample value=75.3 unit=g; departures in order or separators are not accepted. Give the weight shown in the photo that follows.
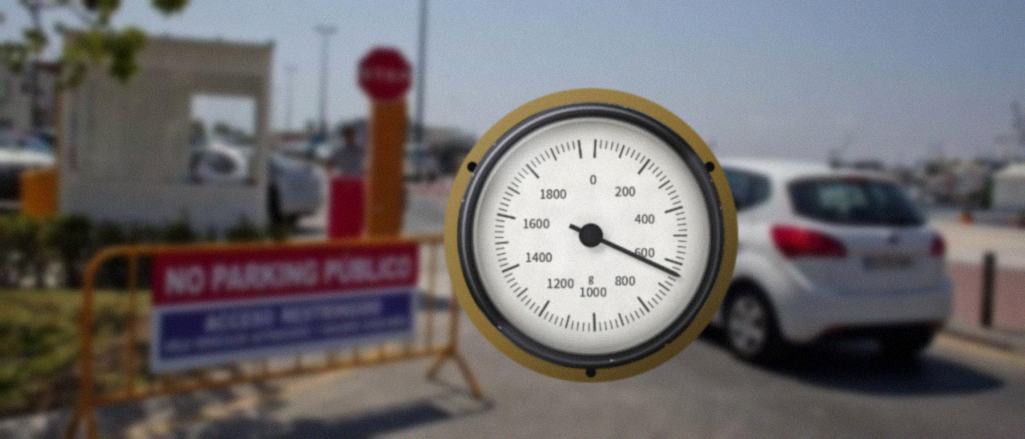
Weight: value=640 unit=g
